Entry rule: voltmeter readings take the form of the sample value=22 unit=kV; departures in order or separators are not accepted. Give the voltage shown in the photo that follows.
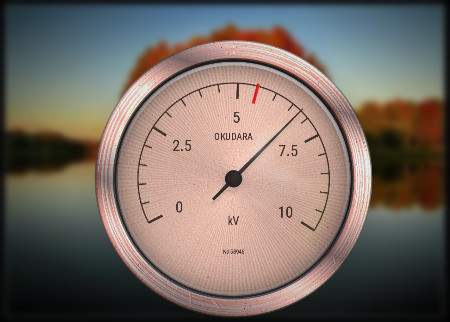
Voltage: value=6.75 unit=kV
